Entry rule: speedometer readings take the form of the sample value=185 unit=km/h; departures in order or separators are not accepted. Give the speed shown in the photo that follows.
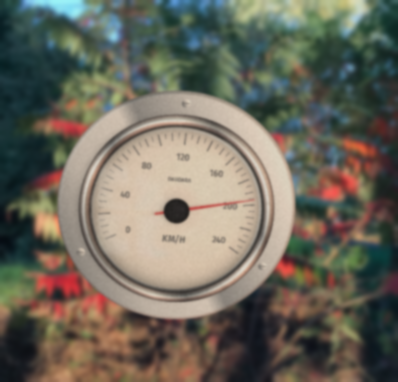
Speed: value=195 unit=km/h
